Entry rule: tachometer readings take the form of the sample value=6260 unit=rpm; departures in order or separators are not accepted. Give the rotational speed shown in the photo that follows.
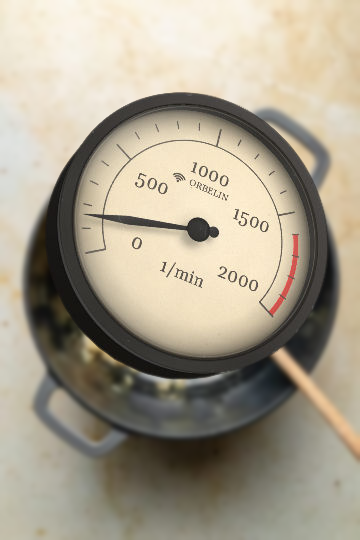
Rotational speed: value=150 unit=rpm
